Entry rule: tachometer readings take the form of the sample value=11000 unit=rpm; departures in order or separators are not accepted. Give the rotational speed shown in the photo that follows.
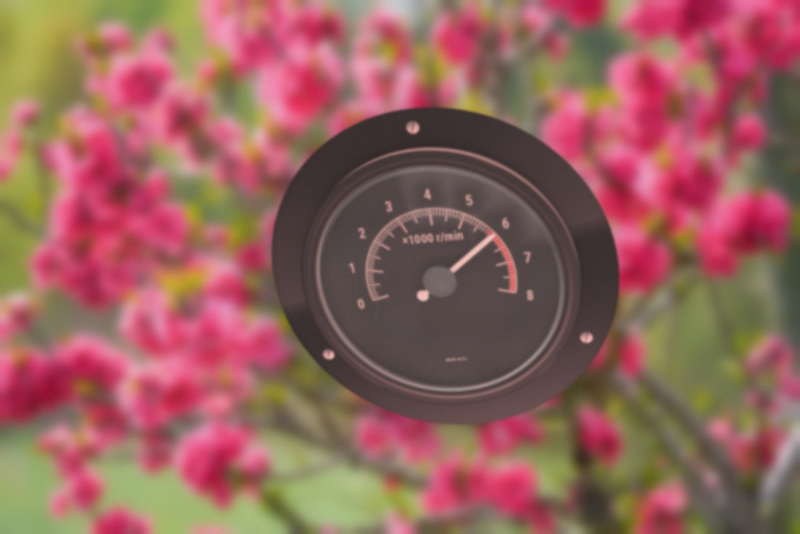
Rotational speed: value=6000 unit=rpm
